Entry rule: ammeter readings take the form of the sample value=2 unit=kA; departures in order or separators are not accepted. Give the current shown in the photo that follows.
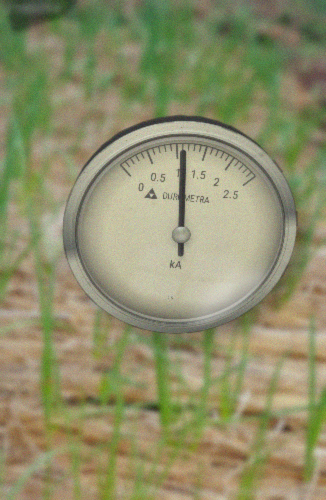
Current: value=1.1 unit=kA
